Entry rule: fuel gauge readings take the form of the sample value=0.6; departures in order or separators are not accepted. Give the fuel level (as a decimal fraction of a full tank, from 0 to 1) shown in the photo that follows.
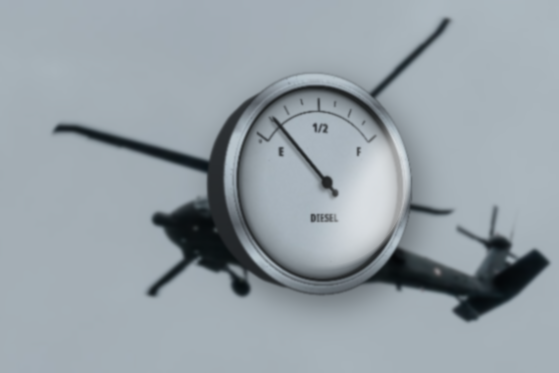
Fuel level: value=0.125
